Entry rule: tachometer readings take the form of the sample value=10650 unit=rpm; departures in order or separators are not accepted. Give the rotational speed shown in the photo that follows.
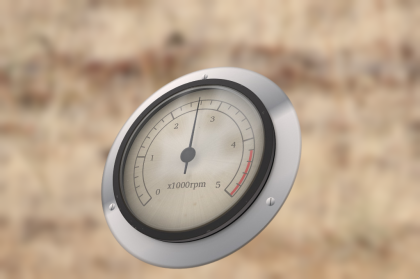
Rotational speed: value=2600 unit=rpm
